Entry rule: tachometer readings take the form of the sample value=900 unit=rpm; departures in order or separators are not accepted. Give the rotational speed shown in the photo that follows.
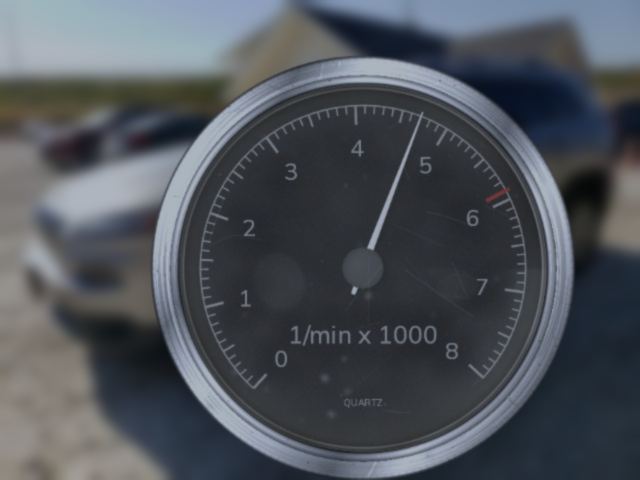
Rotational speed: value=4700 unit=rpm
